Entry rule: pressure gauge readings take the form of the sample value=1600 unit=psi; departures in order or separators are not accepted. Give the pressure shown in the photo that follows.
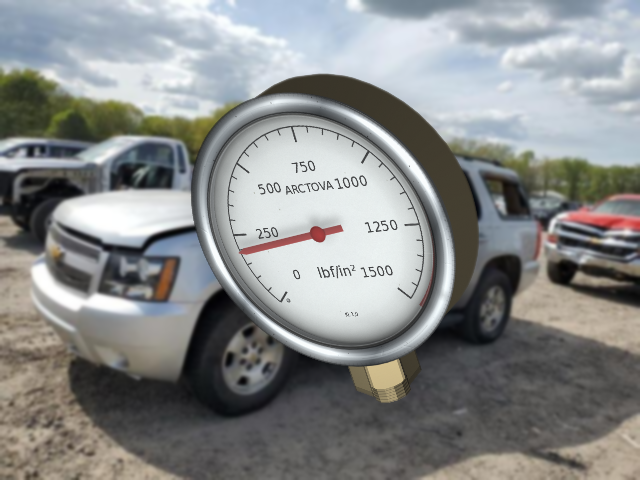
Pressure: value=200 unit=psi
